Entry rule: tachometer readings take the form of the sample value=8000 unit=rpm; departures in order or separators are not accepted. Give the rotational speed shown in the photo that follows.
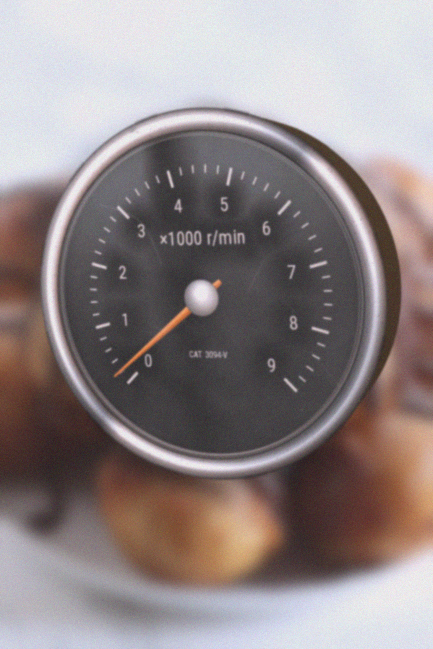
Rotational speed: value=200 unit=rpm
